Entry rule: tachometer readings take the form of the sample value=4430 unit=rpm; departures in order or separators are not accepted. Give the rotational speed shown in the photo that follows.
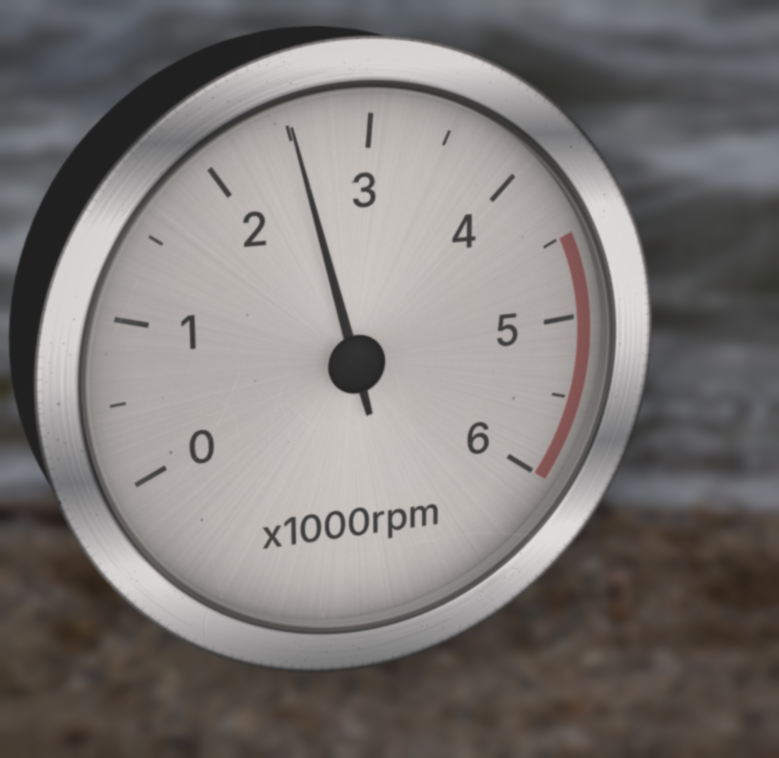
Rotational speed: value=2500 unit=rpm
